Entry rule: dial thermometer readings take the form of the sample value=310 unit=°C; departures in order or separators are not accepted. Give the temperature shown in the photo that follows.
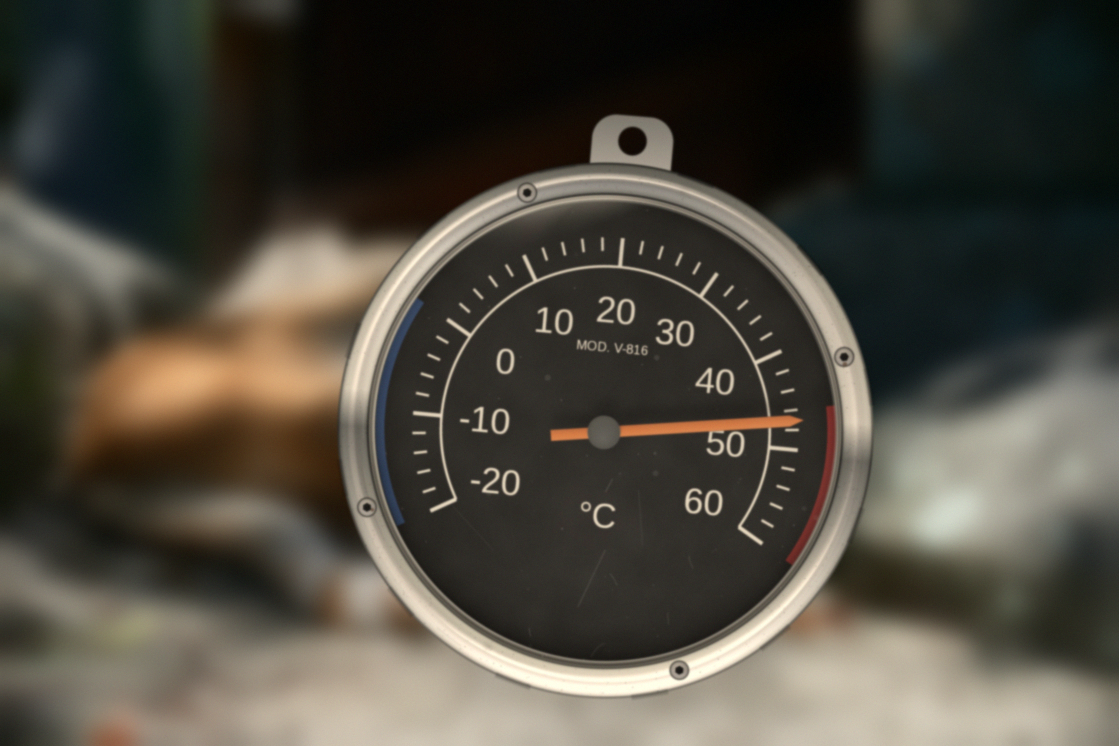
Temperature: value=47 unit=°C
